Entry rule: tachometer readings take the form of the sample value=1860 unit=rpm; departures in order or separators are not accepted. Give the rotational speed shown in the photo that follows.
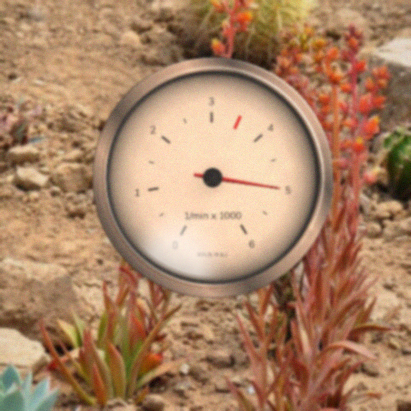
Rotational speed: value=5000 unit=rpm
